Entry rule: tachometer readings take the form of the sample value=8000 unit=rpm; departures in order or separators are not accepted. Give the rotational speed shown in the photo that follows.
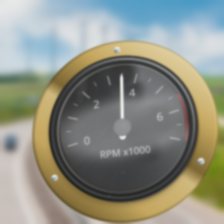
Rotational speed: value=3500 unit=rpm
